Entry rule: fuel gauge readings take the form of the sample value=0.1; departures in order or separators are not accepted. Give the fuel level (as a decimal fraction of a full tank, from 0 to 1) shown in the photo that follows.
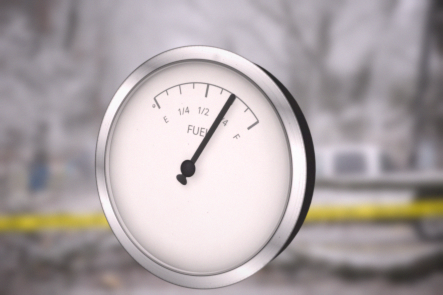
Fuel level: value=0.75
